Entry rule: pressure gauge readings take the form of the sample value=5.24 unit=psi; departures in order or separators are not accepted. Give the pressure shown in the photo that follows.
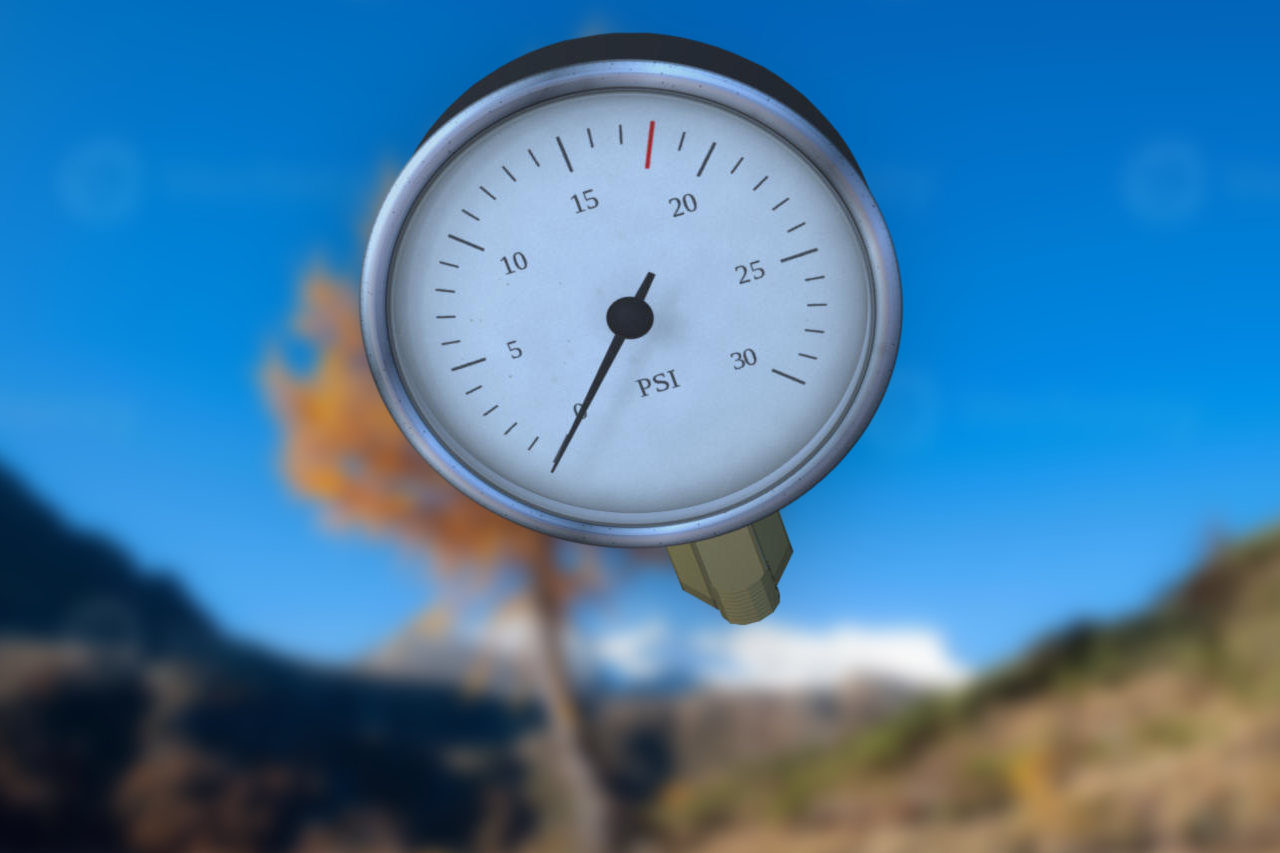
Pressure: value=0 unit=psi
